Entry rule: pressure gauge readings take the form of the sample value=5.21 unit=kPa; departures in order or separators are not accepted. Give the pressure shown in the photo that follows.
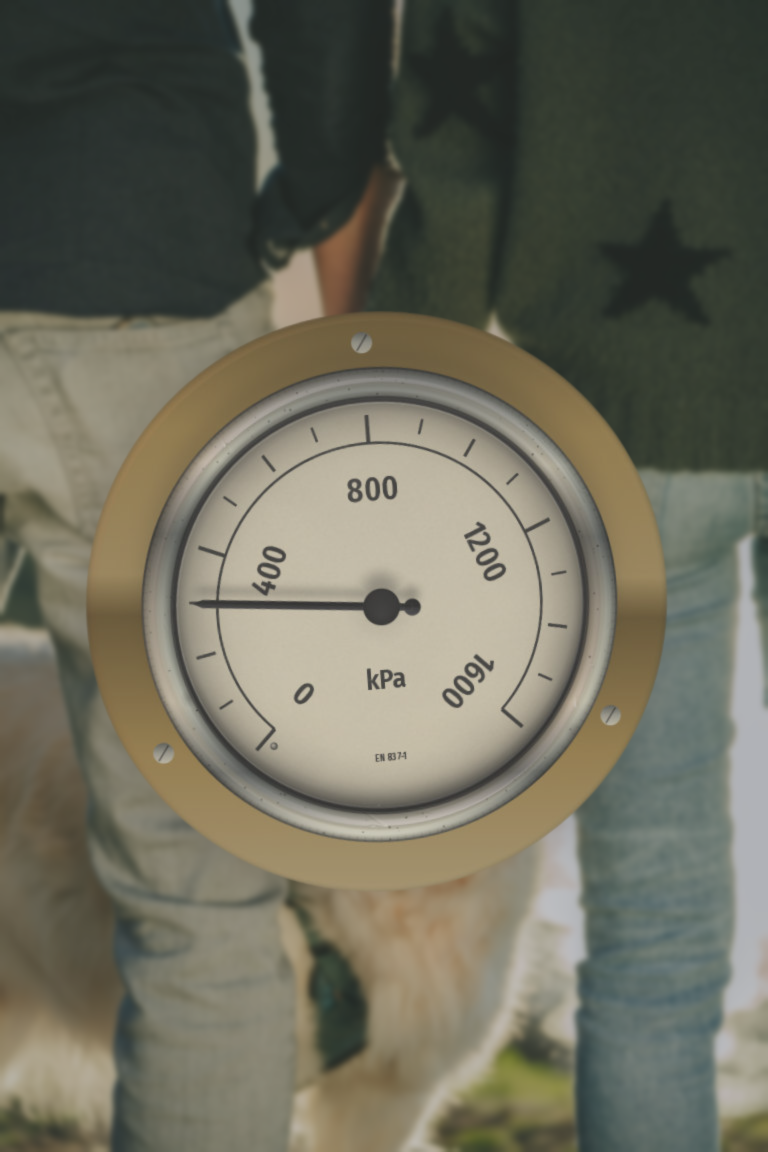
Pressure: value=300 unit=kPa
